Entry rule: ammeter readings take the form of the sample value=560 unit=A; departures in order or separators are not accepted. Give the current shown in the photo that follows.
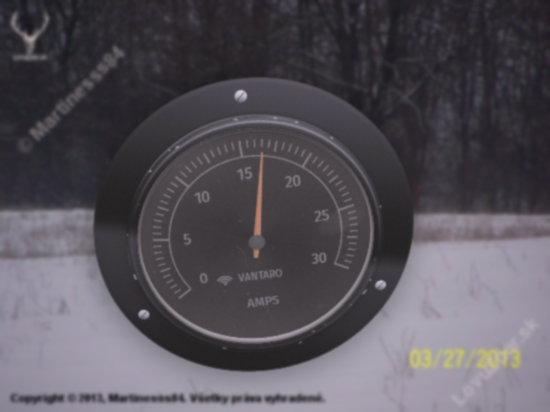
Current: value=16.5 unit=A
